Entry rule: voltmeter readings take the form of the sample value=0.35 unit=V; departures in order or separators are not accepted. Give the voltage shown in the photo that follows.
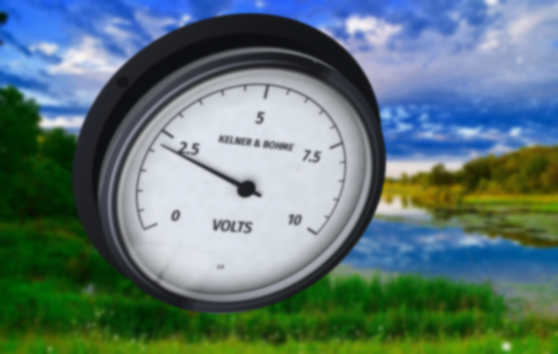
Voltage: value=2.25 unit=V
